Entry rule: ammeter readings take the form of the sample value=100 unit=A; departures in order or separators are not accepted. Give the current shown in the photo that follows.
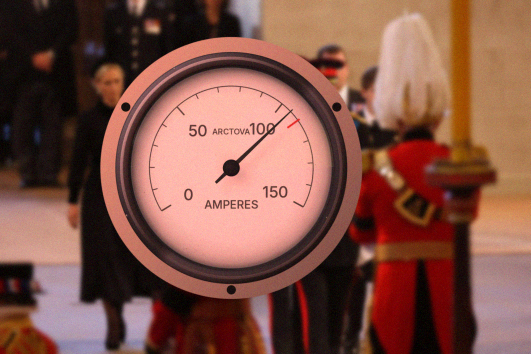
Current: value=105 unit=A
